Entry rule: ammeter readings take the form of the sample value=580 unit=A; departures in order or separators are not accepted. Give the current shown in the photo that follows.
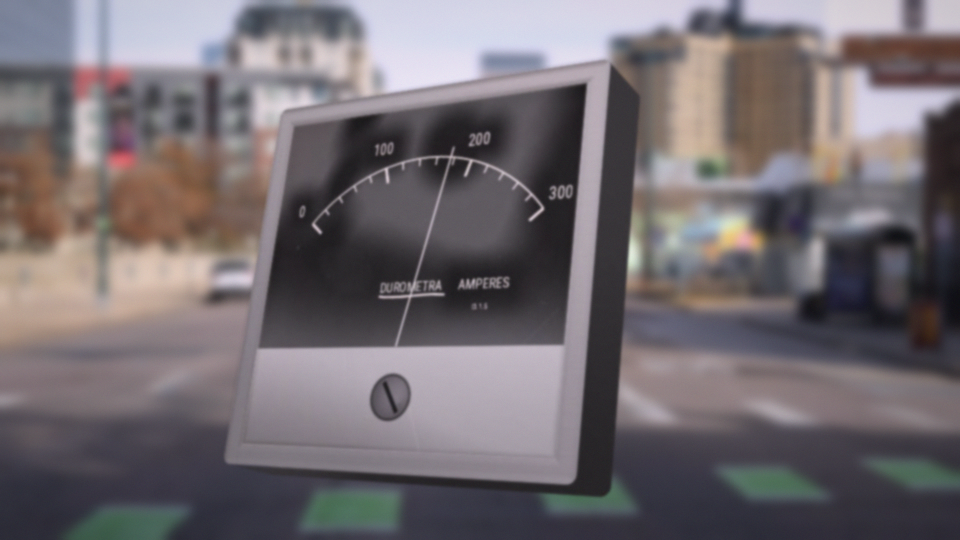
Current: value=180 unit=A
